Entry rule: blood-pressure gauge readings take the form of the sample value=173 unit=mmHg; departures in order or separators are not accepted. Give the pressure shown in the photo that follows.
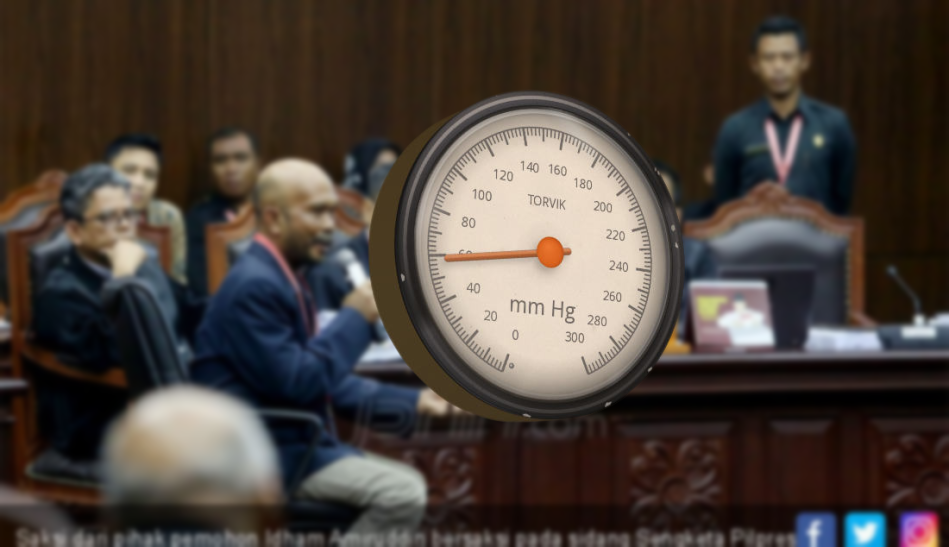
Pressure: value=58 unit=mmHg
